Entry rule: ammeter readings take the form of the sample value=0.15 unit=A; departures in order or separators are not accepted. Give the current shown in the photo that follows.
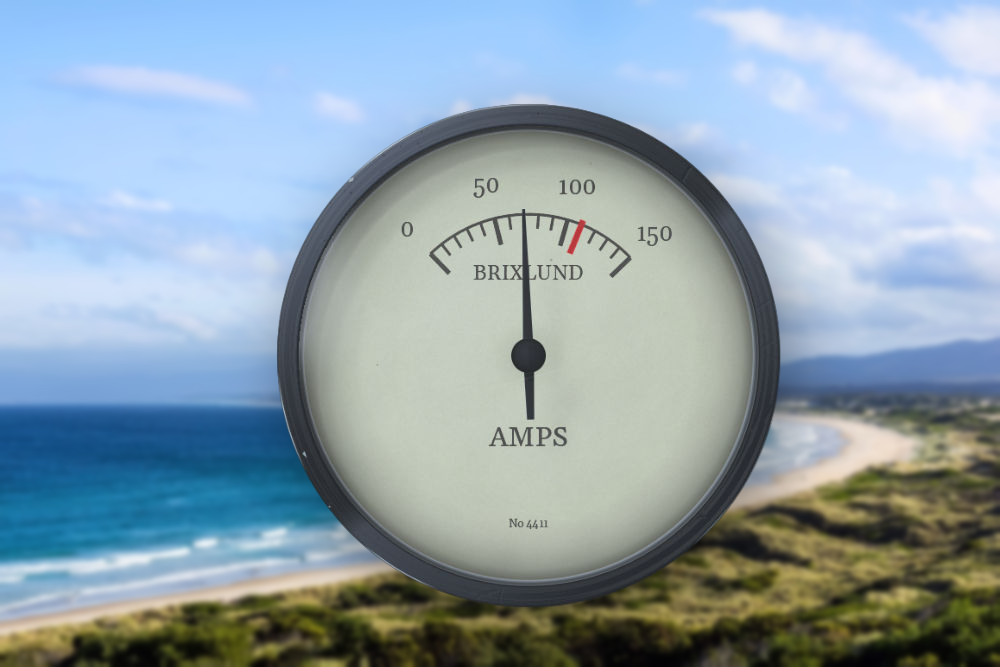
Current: value=70 unit=A
